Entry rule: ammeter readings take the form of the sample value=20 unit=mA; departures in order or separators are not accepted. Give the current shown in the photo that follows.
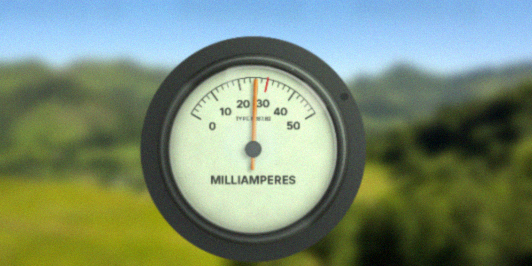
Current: value=26 unit=mA
